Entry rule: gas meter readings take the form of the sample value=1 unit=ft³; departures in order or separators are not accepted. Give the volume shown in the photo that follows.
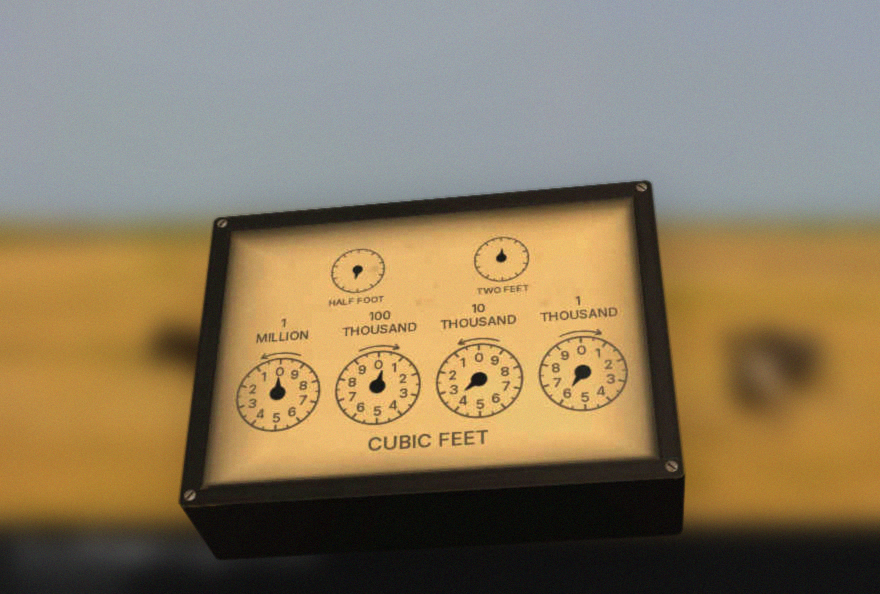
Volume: value=3600 unit=ft³
